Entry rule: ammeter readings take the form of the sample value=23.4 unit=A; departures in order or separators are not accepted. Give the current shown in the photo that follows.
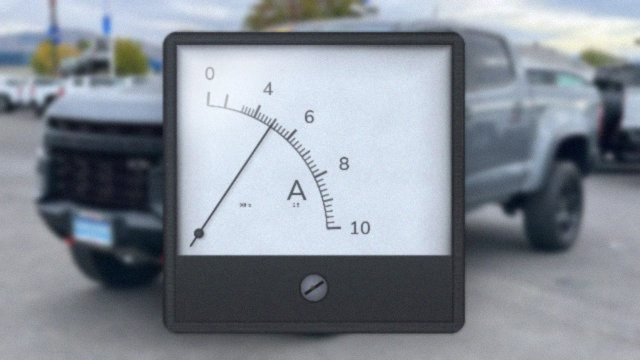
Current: value=5 unit=A
